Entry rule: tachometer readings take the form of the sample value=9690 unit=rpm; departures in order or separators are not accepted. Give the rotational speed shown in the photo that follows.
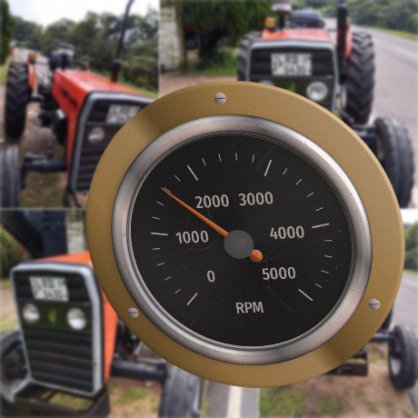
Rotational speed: value=1600 unit=rpm
